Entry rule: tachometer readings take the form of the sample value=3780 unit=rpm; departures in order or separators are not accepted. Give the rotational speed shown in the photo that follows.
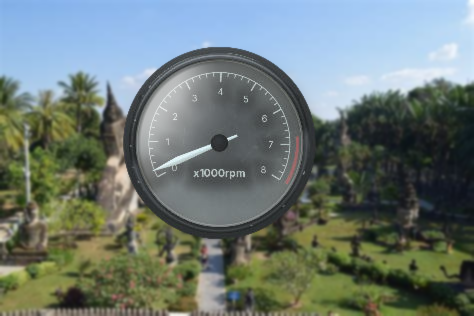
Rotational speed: value=200 unit=rpm
